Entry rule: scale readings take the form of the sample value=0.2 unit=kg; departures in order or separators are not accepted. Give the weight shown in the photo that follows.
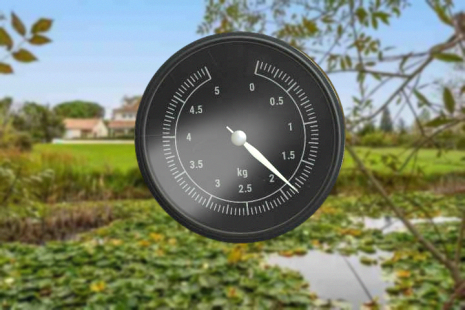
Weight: value=1.85 unit=kg
